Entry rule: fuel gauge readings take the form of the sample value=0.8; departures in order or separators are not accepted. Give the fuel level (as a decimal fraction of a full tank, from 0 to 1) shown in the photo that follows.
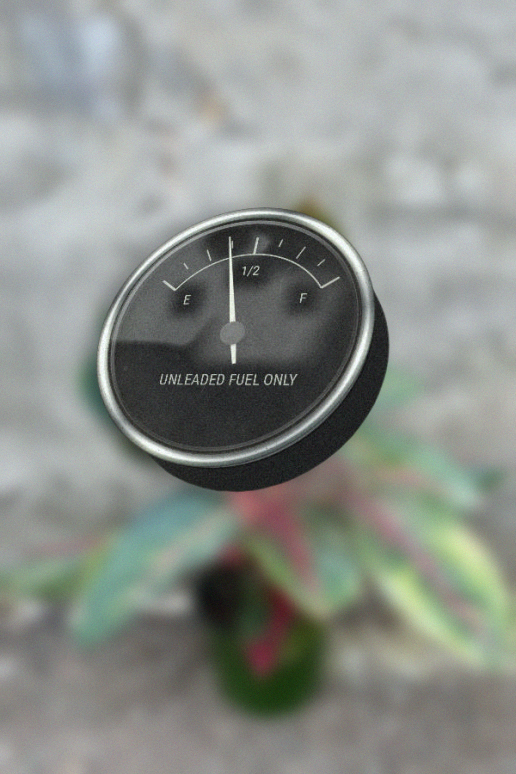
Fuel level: value=0.375
